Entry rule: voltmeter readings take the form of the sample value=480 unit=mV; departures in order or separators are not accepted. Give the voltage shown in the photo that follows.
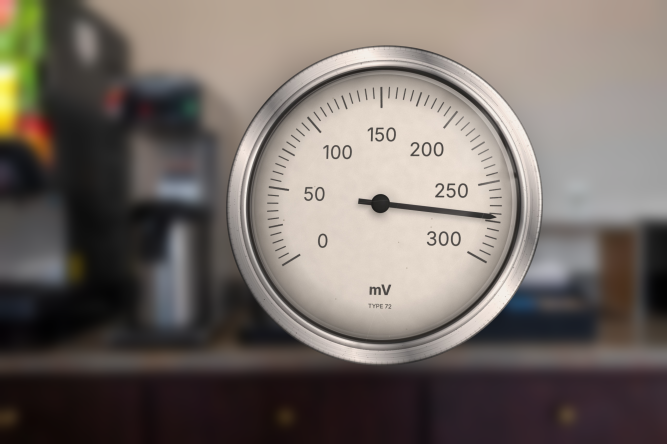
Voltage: value=272.5 unit=mV
